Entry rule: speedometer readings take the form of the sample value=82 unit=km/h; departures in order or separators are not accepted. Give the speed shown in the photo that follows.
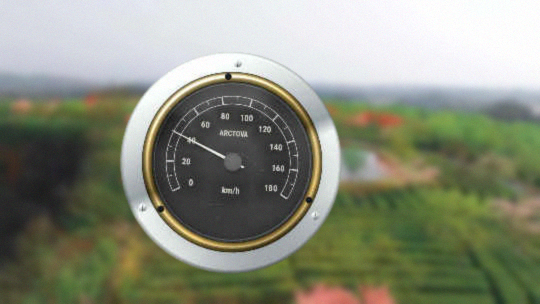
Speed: value=40 unit=km/h
